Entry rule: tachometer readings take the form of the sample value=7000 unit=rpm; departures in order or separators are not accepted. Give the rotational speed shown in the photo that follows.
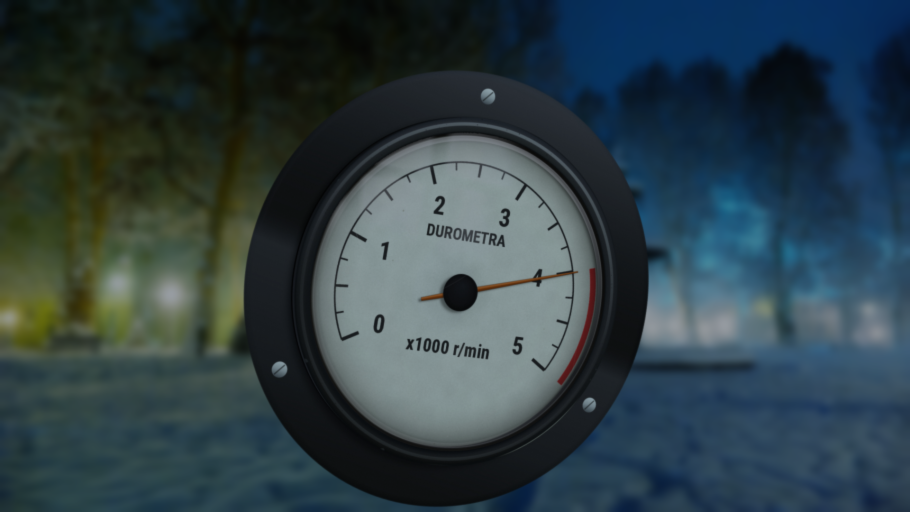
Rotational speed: value=4000 unit=rpm
